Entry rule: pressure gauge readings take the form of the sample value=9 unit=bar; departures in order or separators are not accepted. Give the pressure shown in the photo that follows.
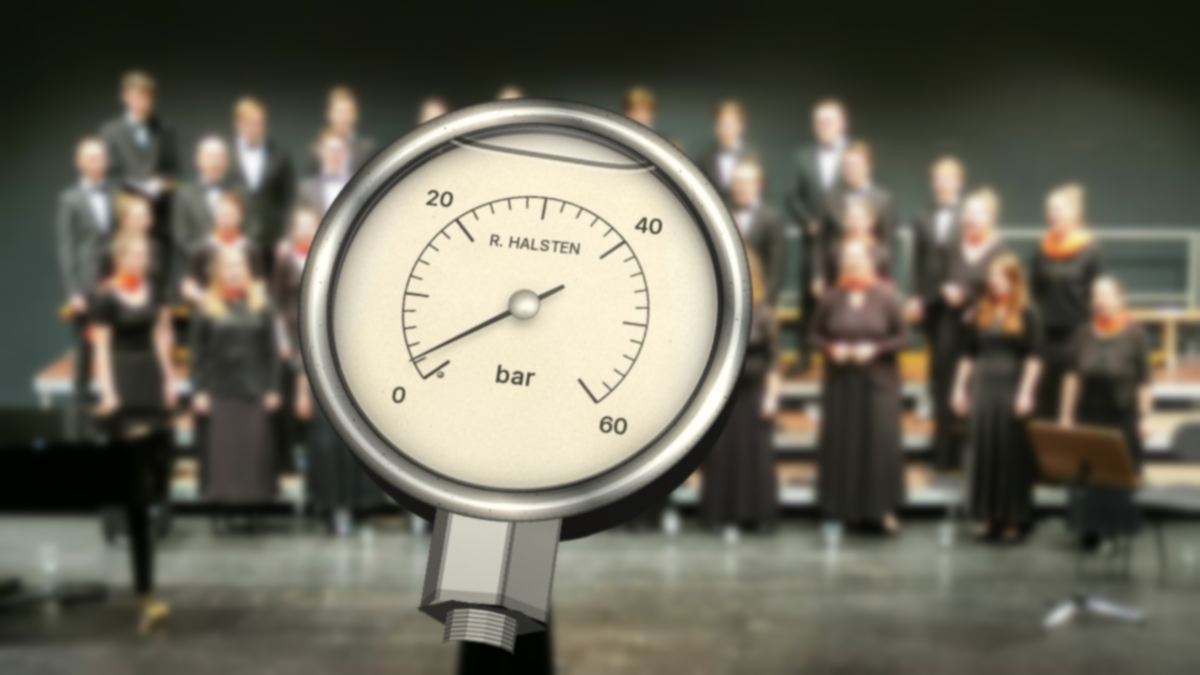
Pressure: value=2 unit=bar
